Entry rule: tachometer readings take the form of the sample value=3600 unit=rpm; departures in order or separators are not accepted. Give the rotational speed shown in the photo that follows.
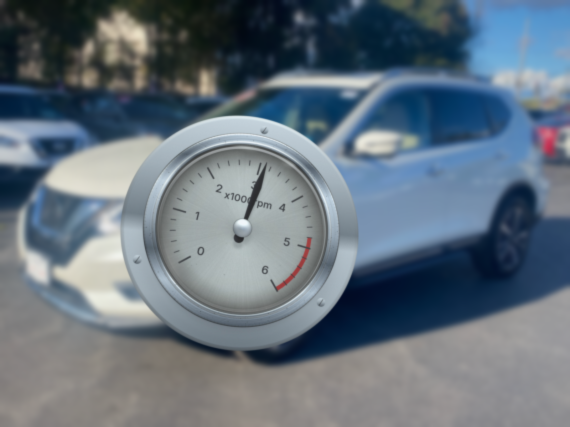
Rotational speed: value=3100 unit=rpm
